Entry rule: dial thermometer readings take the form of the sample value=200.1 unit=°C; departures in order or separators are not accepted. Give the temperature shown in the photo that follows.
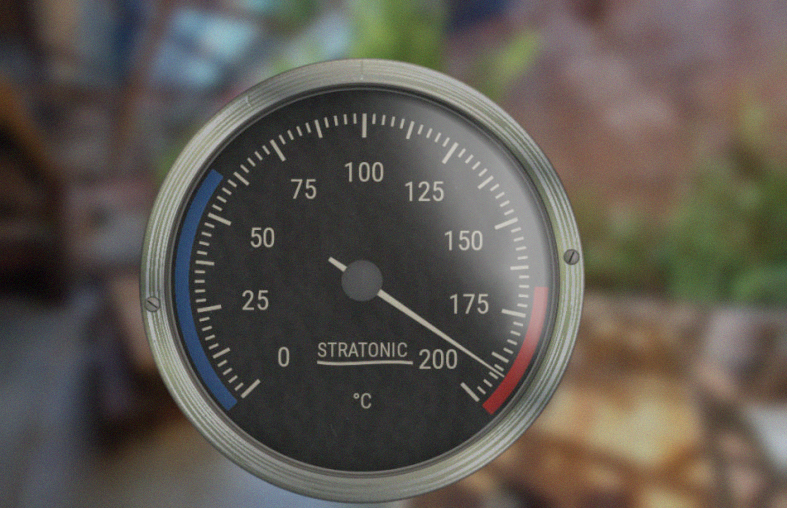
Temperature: value=191.25 unit=°C
